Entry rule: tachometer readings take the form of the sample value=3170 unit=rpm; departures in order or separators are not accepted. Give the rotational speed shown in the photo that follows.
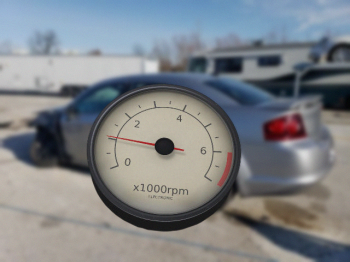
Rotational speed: value=1000 unit=rpm
